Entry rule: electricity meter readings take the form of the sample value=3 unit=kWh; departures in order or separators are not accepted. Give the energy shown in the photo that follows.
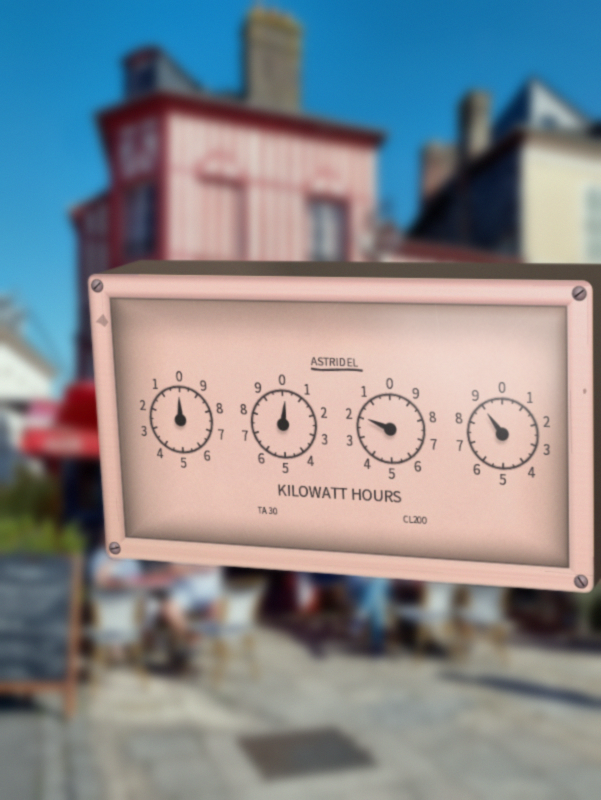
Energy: value=19 unit=kWh
